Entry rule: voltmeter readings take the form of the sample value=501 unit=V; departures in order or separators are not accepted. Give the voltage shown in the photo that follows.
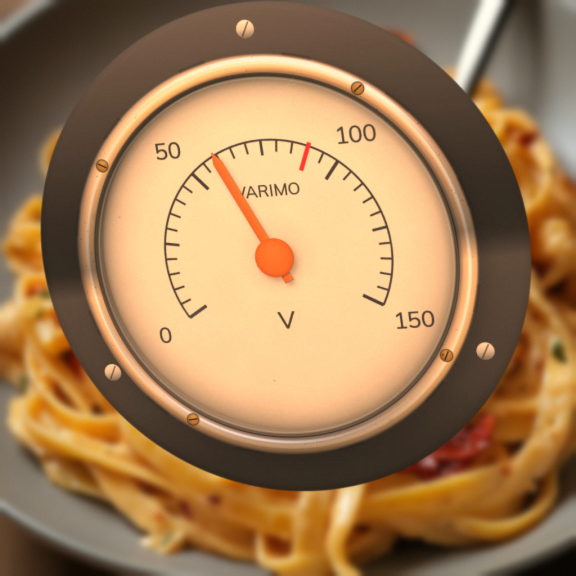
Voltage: value=60 unit=V
